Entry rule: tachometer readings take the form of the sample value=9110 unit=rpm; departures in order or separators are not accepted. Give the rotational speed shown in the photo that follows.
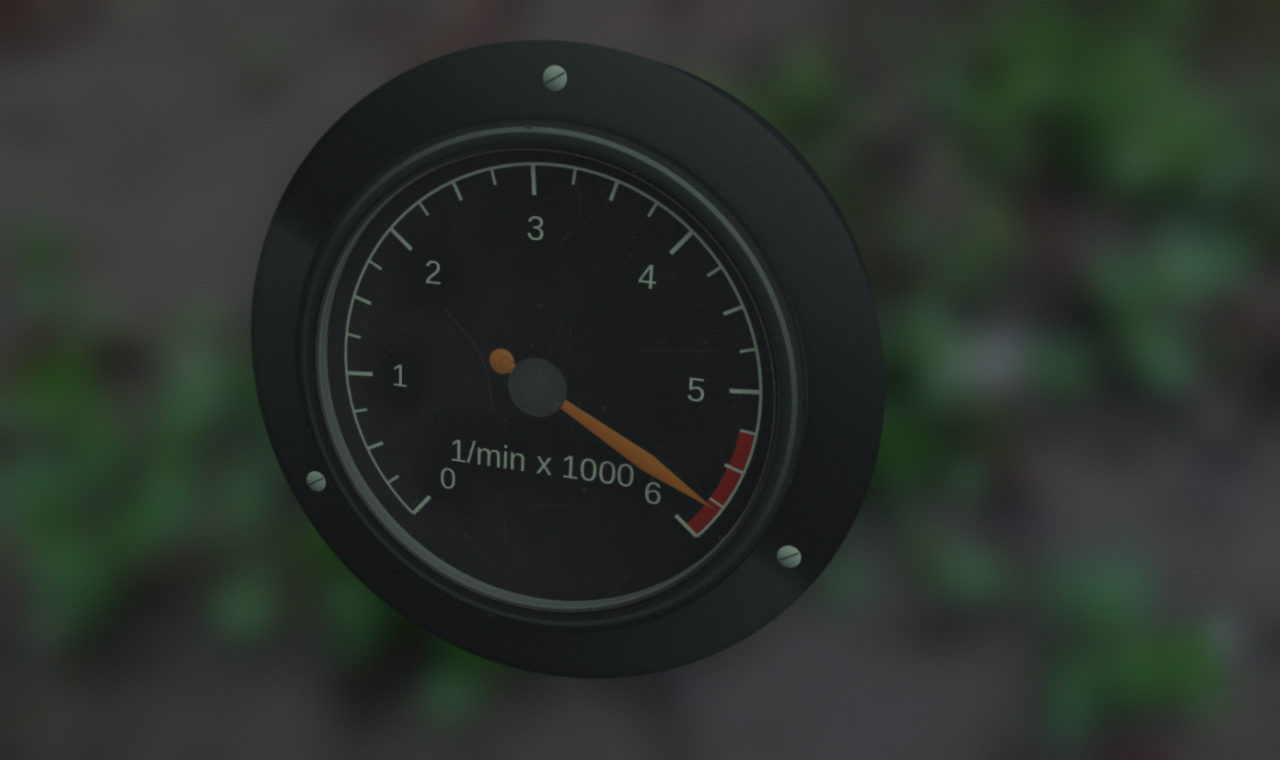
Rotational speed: value=5750 unit=rpm
